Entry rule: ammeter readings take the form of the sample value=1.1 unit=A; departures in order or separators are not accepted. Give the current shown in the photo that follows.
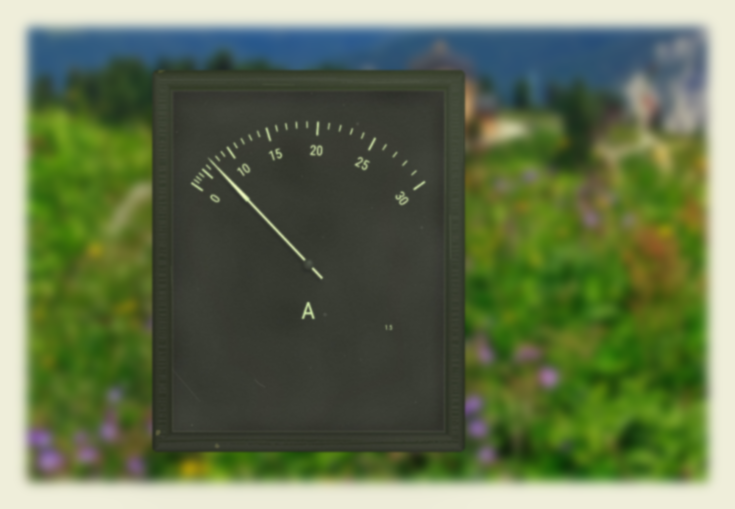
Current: value=7 unit=A
